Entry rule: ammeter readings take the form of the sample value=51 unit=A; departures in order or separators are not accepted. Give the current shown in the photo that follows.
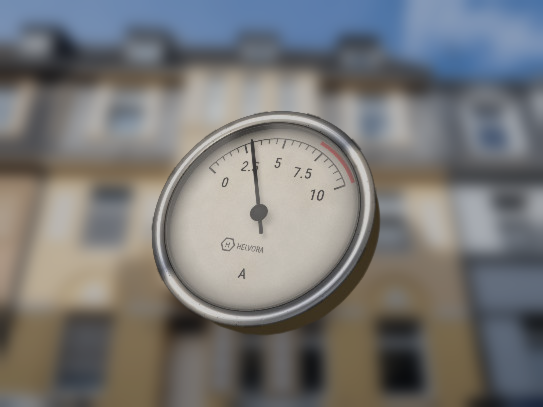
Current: value=3 unit=A
